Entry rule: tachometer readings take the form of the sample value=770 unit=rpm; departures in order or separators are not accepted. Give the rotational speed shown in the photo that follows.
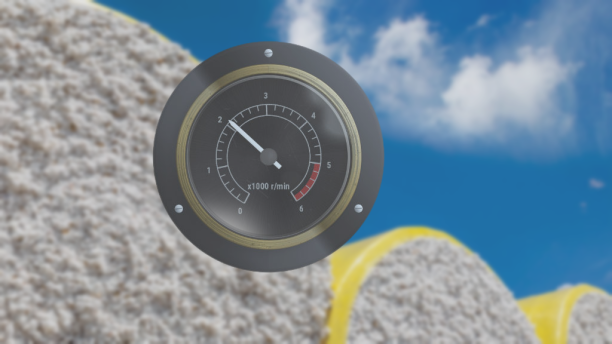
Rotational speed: value=2100 unit=rpm
